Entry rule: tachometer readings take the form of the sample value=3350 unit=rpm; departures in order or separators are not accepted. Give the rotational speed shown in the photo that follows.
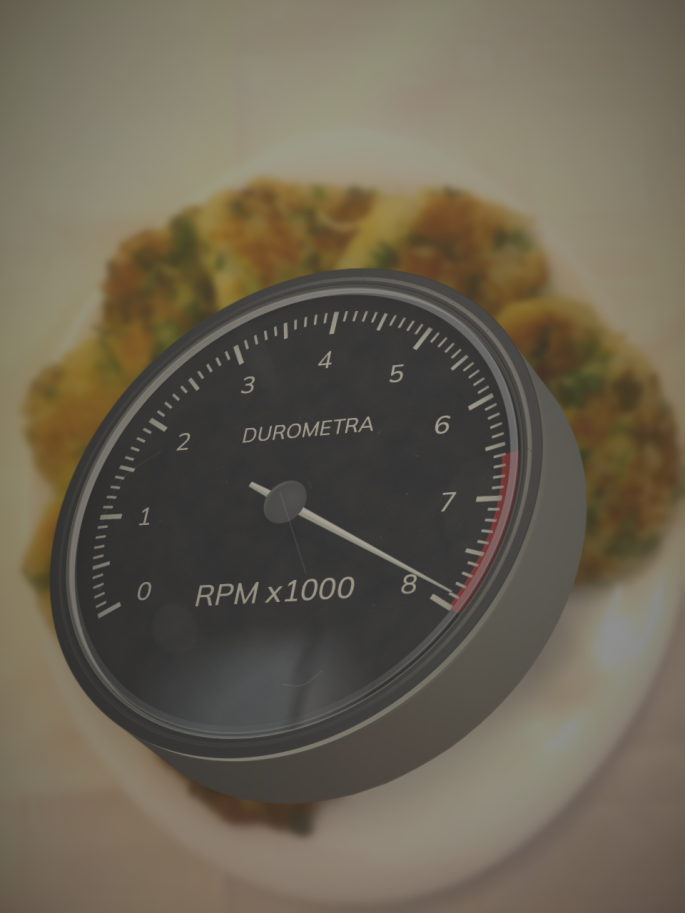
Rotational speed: value=7900 unit=rpm
